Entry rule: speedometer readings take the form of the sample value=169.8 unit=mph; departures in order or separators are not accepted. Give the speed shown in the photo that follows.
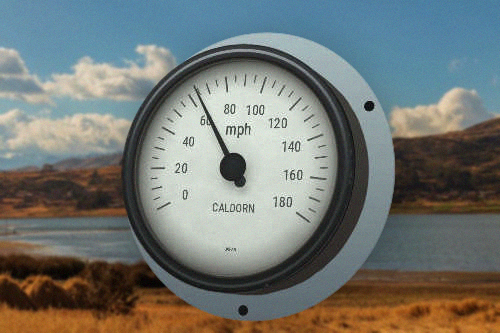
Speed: value=65 unit=mph
